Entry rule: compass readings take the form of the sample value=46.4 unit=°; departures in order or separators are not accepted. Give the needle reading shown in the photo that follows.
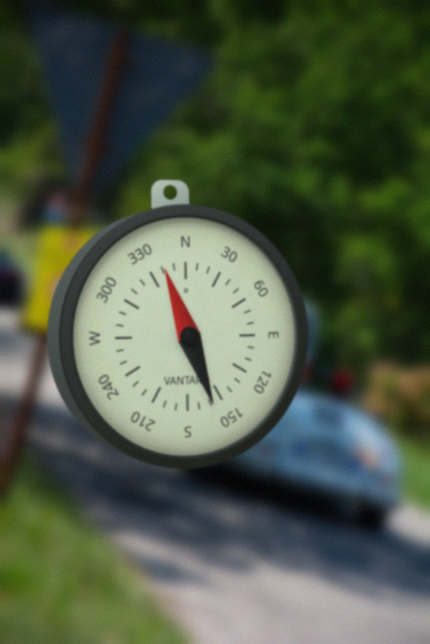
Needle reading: value=340 unit=°
